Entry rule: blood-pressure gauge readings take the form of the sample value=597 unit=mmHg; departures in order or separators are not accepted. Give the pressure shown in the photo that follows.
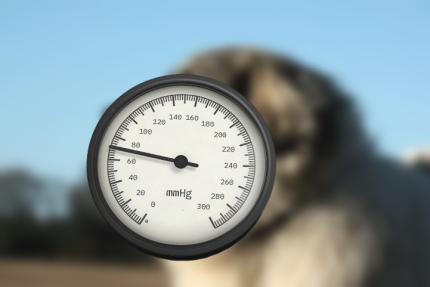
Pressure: value=70 unit=mmHg
